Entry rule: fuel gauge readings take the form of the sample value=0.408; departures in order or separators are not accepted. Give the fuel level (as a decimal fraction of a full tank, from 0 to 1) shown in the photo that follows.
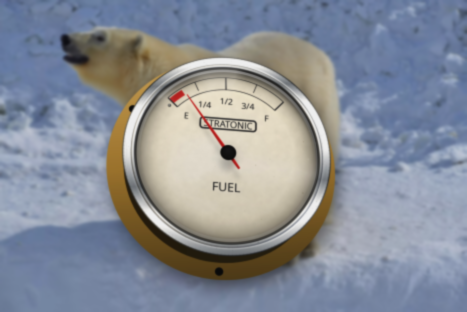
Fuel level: value=0.125
